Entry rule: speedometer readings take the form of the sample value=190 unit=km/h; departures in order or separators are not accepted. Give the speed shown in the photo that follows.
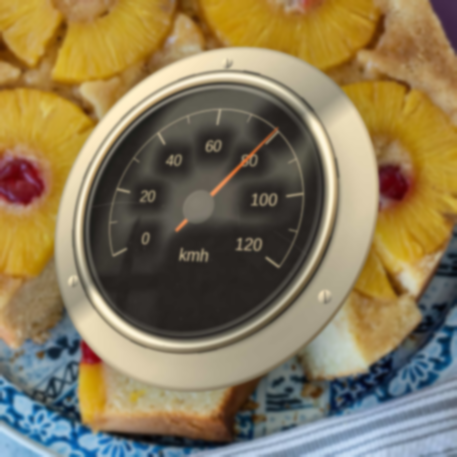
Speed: value=80 unit=km/h
